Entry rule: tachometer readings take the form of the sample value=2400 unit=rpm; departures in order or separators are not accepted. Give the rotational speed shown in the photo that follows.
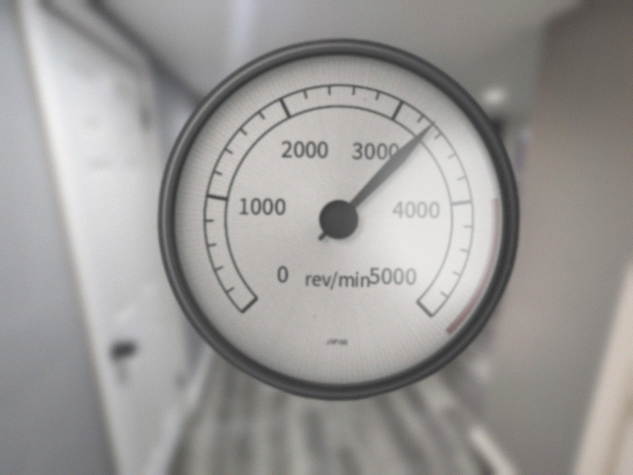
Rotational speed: value=3300 unit=rpm
